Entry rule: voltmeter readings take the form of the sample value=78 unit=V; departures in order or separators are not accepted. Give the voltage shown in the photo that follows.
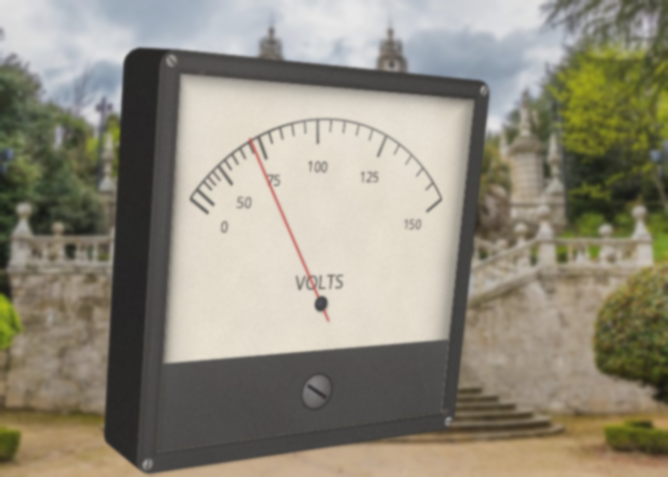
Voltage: value=70 unit=V
